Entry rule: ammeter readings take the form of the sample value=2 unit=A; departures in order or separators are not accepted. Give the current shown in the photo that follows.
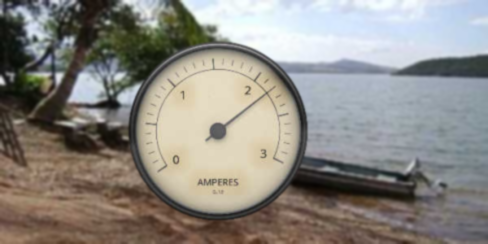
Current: value=2.2 unit=A
